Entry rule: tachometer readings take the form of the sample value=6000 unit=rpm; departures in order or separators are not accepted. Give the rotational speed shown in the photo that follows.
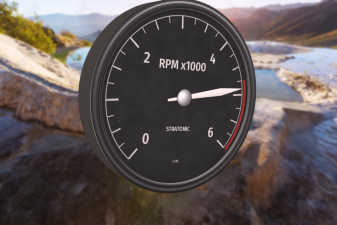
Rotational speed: value=4875 unit=rpm
